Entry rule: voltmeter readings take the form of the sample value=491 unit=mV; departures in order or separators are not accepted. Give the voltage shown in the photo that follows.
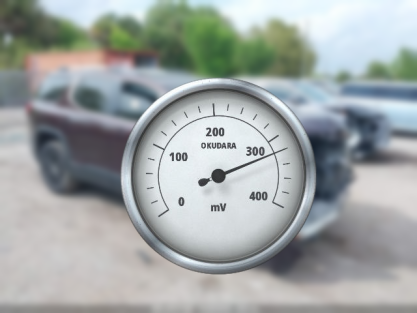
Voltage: value=320 unit=mV
